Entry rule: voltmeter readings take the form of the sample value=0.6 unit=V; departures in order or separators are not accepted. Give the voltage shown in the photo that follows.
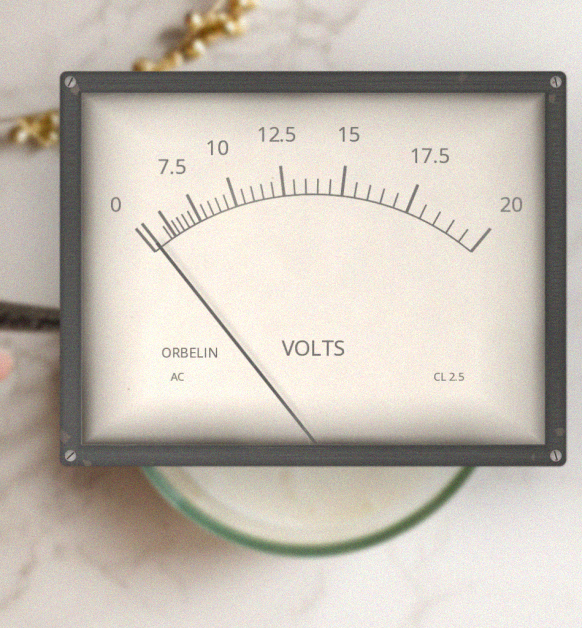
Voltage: value=2.5 unit=V
